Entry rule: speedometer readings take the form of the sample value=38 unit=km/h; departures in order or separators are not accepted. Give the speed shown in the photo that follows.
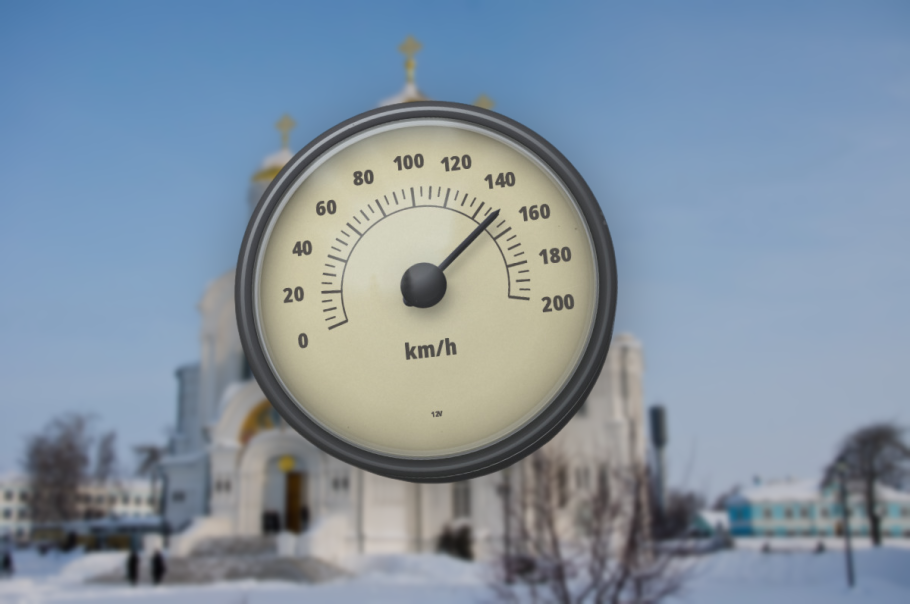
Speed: value=150 unit=km/h
